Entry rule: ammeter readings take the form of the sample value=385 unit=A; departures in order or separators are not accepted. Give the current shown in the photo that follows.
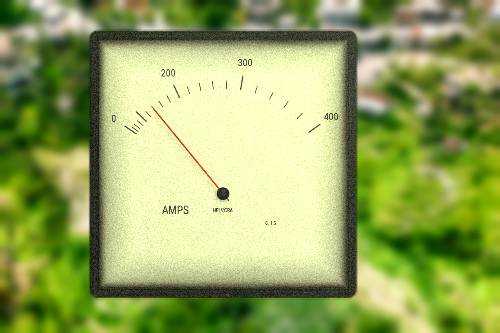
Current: value=140 unit=A
